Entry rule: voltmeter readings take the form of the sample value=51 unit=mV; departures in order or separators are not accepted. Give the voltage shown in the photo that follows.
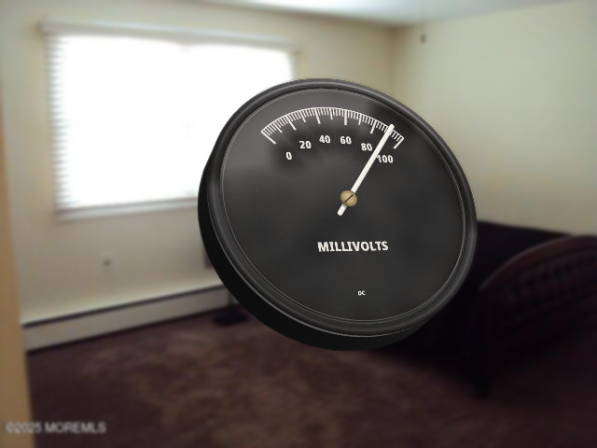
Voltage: value=90 unit=mV
